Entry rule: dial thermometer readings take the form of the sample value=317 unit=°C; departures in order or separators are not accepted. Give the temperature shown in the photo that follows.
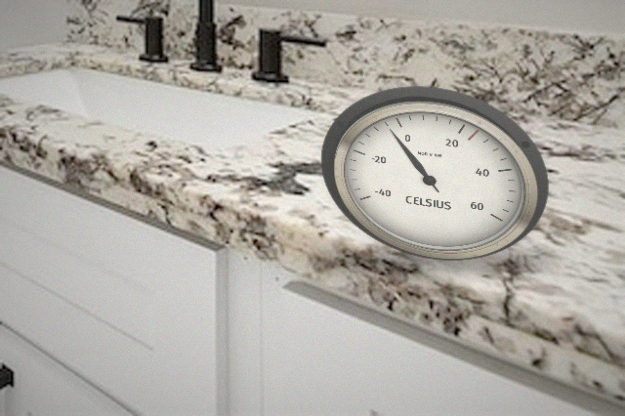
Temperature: value=-4 unit=°C
